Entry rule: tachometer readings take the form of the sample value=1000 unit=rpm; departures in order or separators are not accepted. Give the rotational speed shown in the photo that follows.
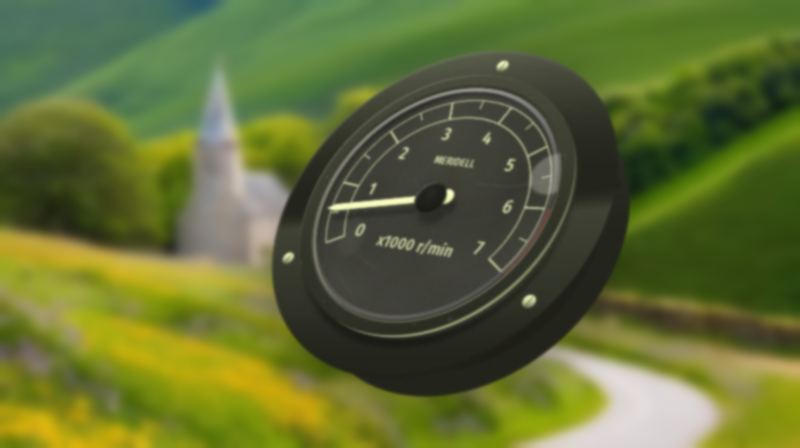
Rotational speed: value=500 unit=rpm
